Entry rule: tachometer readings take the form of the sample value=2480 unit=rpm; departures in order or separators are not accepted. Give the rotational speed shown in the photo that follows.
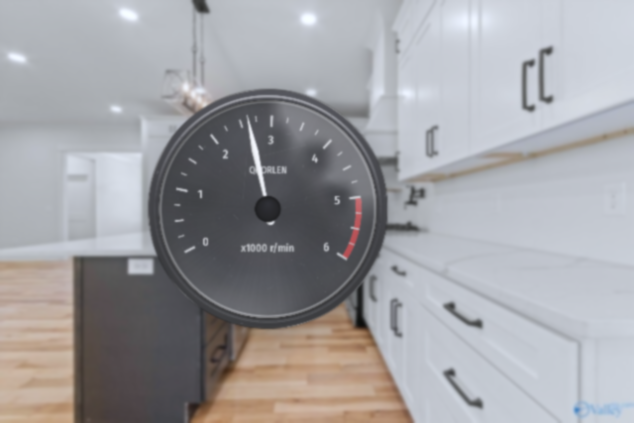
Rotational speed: value=2625 unit=rpm
